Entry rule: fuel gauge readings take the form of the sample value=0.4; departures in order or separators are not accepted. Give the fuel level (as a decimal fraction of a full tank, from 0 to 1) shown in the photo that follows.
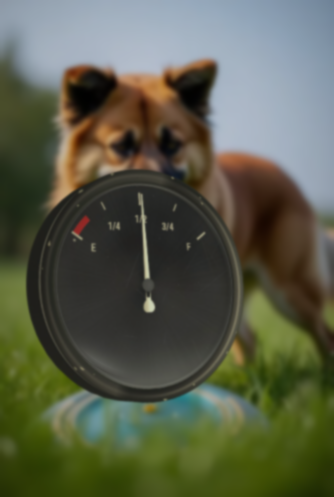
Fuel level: value=0.5
